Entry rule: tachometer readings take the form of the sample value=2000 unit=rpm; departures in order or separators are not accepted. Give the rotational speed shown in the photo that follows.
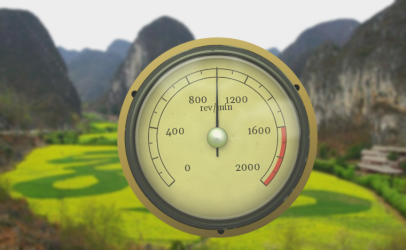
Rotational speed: value=1000 unit=rpm
